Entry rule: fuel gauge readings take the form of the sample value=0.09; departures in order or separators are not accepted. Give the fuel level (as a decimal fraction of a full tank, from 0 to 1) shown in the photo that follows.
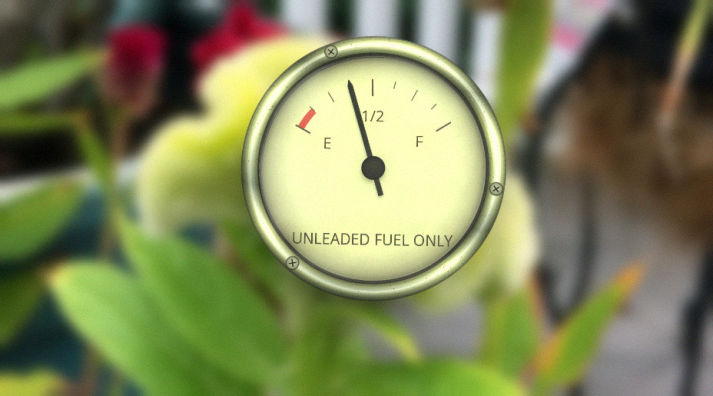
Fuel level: value=0.375
